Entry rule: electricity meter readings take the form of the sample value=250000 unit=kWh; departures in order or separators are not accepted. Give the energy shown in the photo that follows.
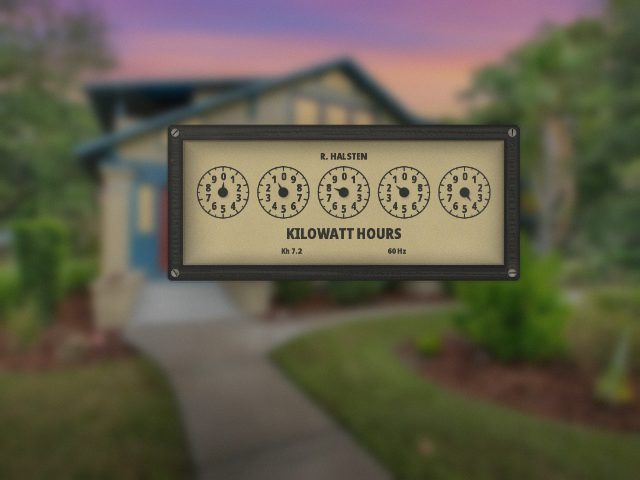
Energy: value=814 unit=kWh
